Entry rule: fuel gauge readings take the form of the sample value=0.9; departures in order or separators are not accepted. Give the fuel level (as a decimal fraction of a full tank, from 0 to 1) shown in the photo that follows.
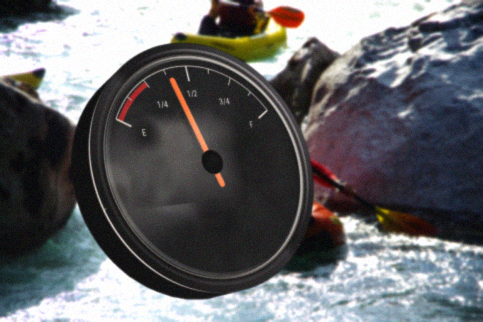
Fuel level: value=0.375
